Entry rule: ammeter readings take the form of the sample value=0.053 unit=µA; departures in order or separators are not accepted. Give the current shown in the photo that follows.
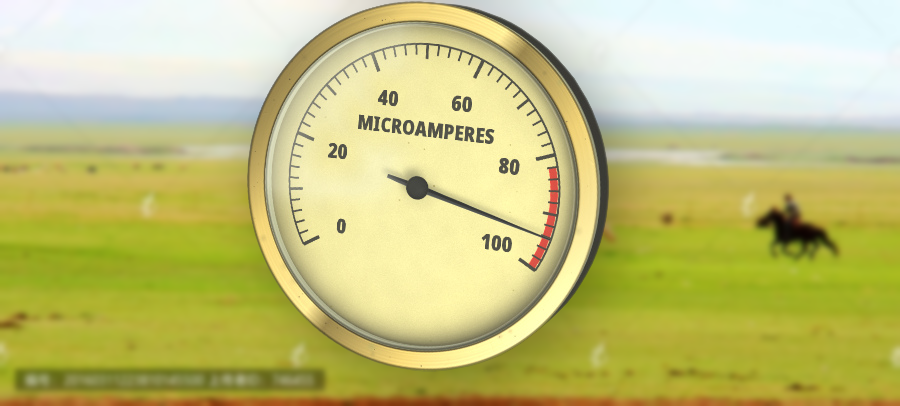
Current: value=94 unit=µA
